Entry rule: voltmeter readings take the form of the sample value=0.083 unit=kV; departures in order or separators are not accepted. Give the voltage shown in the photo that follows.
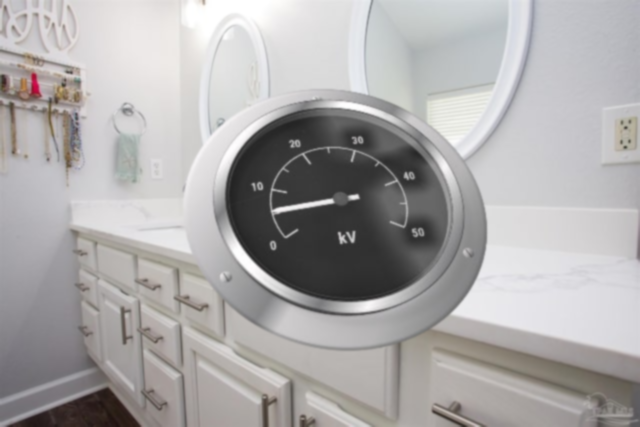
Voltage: value=5 unit=kV
